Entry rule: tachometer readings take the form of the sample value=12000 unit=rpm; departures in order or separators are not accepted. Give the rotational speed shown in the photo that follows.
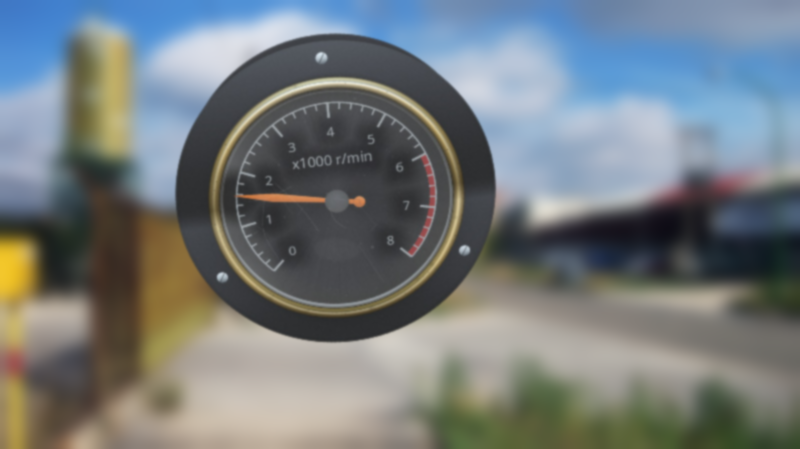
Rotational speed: value=1600 unit=rpm
